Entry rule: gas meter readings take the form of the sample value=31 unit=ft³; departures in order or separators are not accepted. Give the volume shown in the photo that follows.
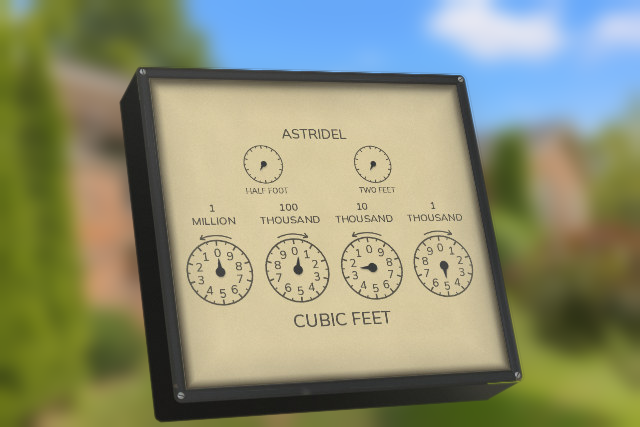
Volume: value=2500 unit=ft³
